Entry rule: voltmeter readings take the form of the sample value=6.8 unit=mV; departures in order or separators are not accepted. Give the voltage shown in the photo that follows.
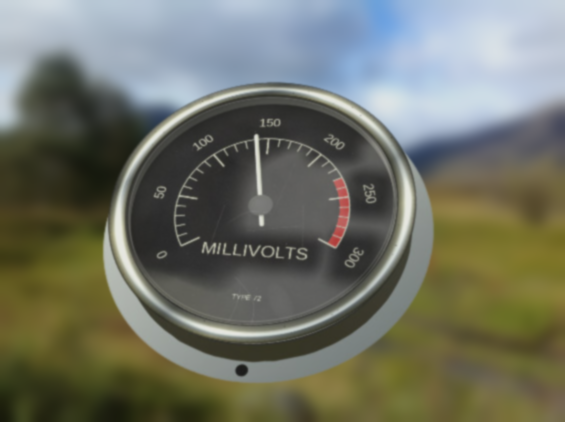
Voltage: value=140 unit=mV
